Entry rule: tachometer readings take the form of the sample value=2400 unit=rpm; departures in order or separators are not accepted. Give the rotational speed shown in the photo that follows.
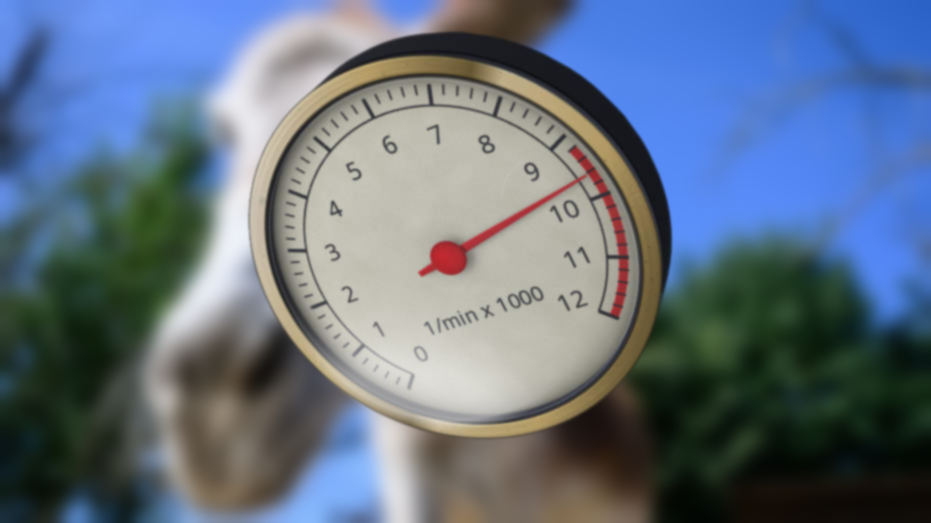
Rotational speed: value=9600 unit=rpm
